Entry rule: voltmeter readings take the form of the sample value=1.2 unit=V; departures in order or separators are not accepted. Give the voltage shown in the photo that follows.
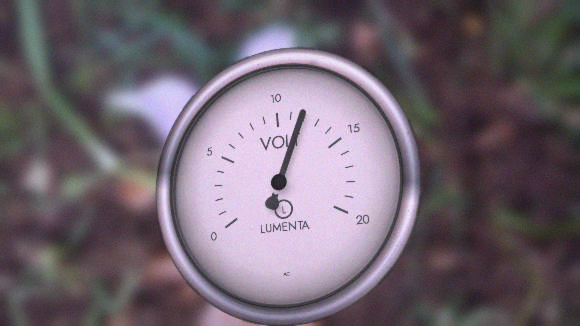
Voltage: value=12 unit=V
